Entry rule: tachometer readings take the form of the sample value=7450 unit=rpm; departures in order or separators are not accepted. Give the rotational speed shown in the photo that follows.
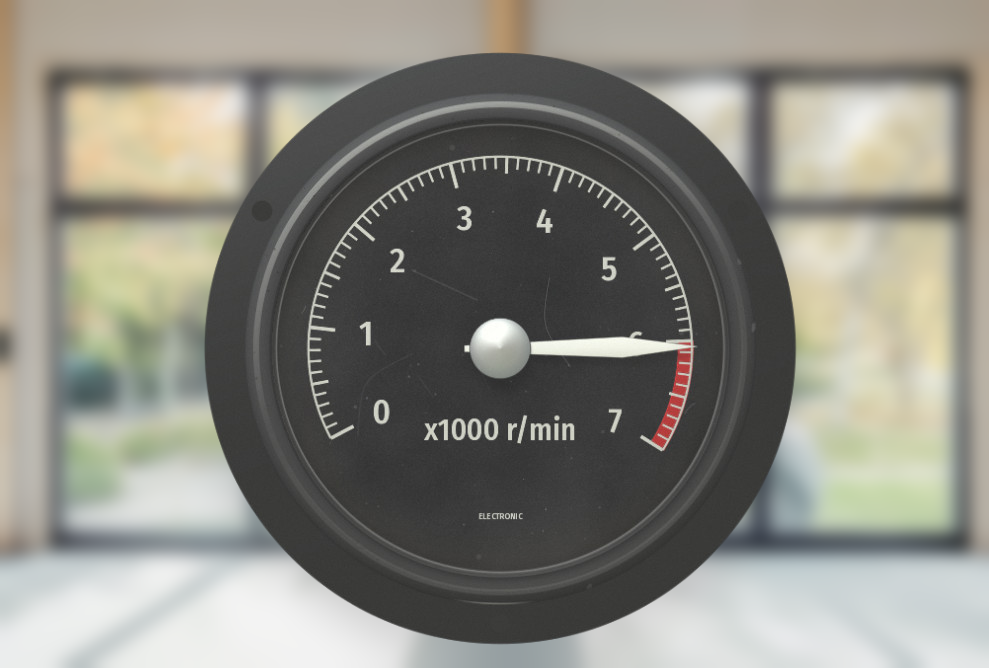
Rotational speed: value=6050 unit=rpm
